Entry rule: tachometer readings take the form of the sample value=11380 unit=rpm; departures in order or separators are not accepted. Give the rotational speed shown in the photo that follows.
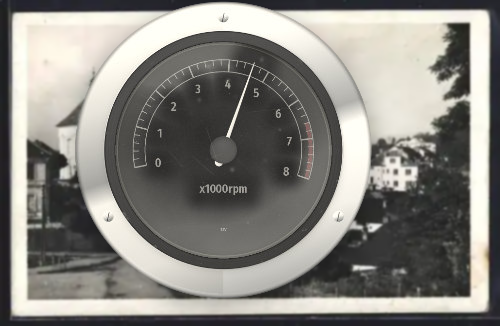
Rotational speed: value=4600 unit=rpm
